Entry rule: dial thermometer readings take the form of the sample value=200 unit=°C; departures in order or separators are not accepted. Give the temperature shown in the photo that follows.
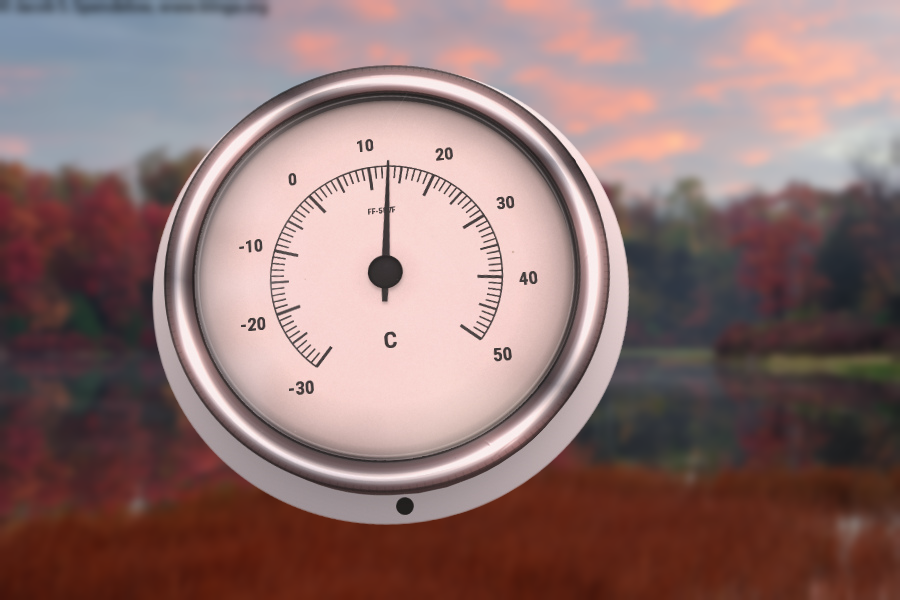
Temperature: value=13 unit=°C
